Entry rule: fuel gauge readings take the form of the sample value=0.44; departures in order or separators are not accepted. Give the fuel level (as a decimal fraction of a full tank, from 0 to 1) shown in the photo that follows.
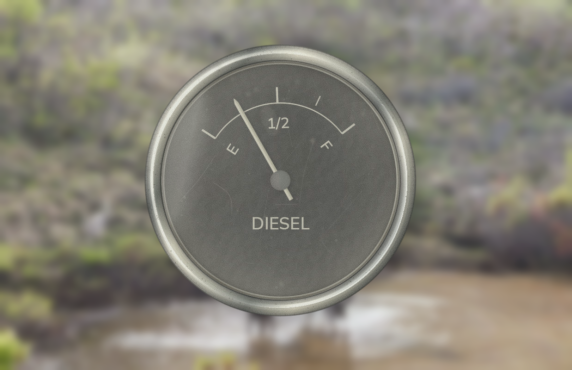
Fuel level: value=0.25
